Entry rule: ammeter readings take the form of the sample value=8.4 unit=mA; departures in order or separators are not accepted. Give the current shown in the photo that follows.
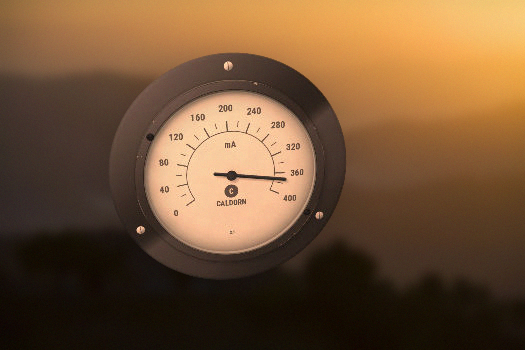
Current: value=370 unit=mA
